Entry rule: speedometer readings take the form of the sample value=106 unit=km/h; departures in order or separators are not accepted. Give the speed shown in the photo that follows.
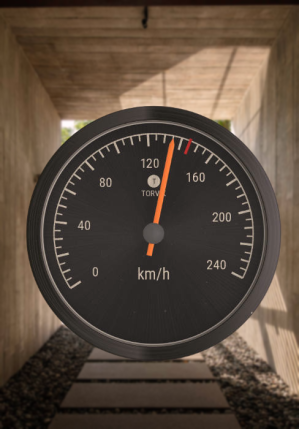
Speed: value=135 unit=km/h
